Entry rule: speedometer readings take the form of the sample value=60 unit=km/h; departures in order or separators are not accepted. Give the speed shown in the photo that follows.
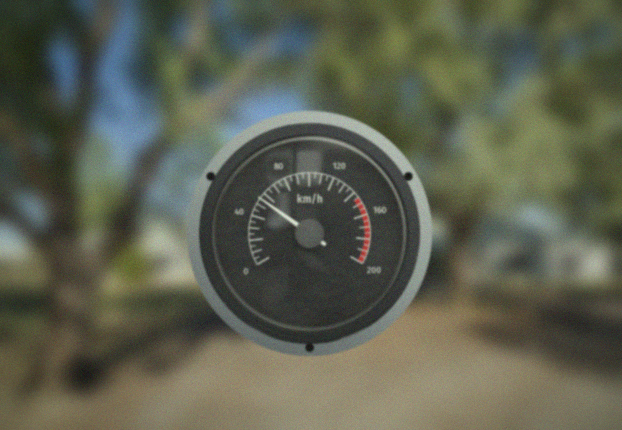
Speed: value=55 unit=km/h
